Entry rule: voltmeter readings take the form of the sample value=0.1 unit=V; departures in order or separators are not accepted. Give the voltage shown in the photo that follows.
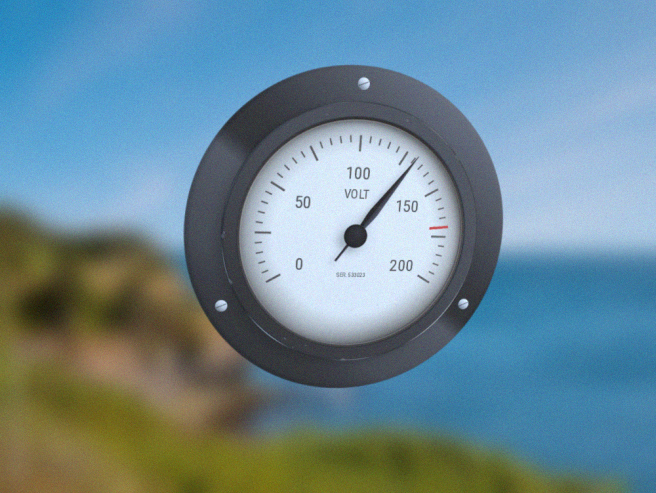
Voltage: value=130 unit=V
